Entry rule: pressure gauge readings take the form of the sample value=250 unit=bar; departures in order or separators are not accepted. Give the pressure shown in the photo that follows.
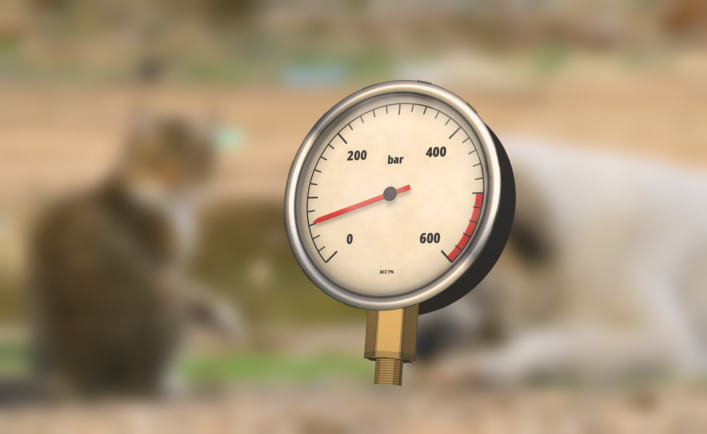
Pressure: value=60 unit=bar
